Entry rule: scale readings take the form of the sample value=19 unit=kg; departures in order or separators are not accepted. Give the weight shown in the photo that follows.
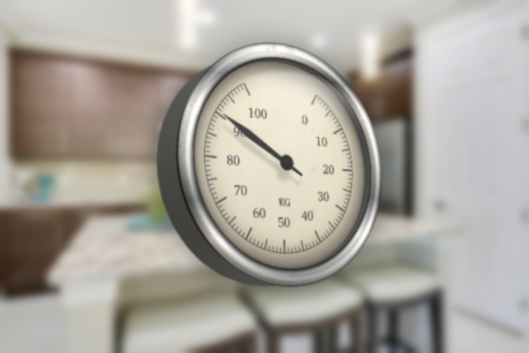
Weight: value=90 unit=kg
